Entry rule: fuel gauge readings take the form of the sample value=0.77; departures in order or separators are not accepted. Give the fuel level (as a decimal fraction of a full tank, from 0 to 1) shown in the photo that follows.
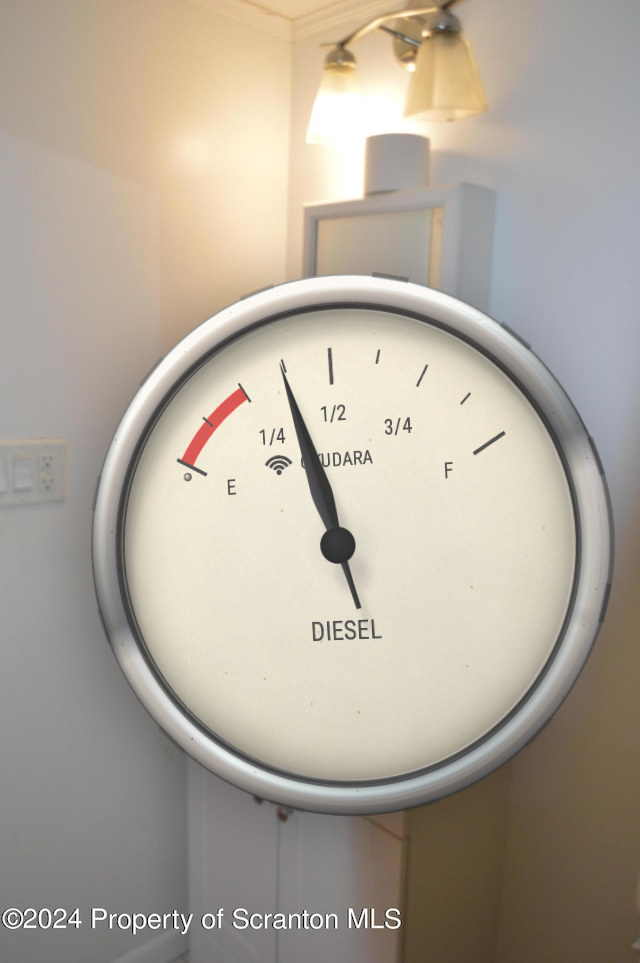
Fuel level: value=0.375
